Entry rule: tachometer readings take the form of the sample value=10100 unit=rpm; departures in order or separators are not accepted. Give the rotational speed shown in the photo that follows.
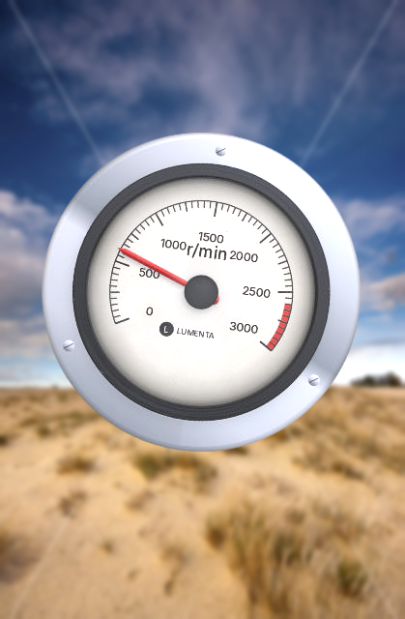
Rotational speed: value=600 unit=rpm
